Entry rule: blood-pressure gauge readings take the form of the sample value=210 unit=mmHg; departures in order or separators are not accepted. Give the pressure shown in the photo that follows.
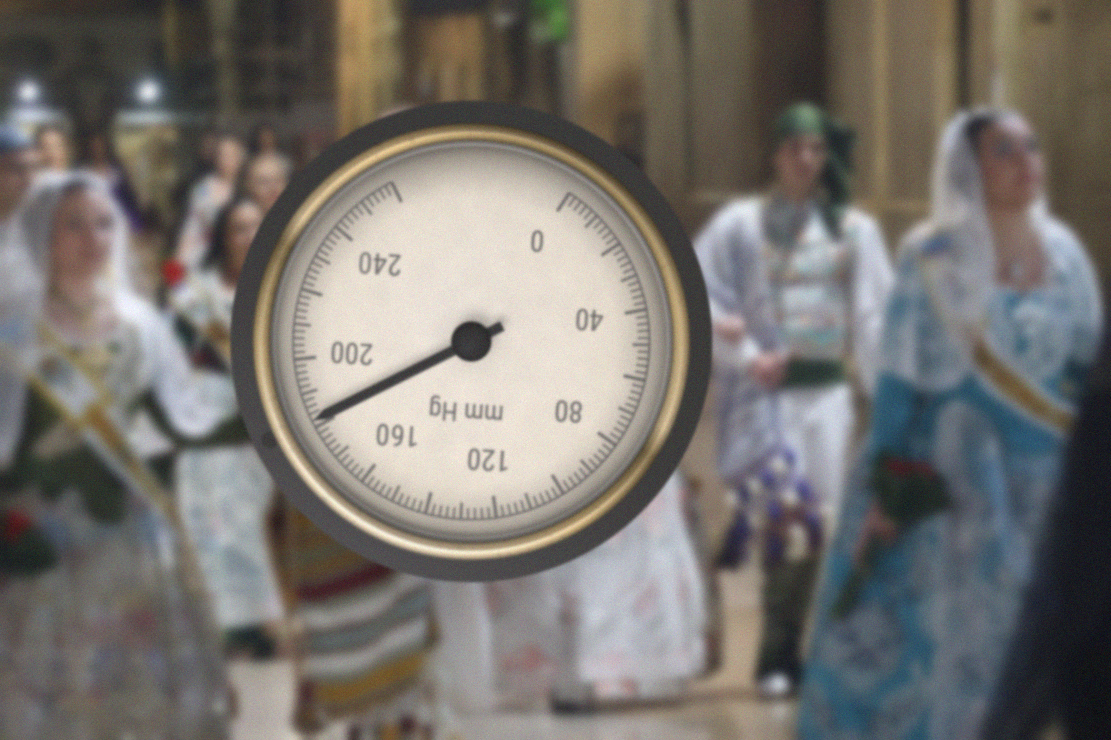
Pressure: value=182 unit=mmHg
